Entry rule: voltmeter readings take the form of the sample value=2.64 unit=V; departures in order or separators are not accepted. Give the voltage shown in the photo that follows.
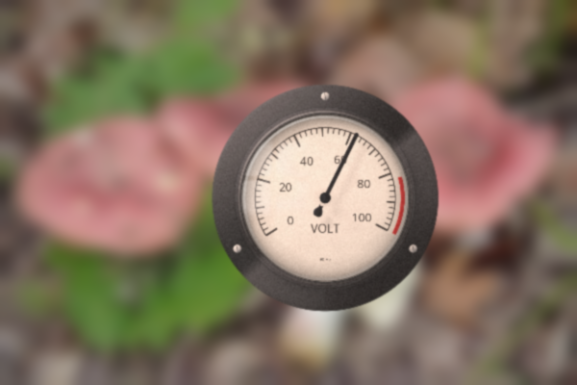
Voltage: value=62 unit=V
